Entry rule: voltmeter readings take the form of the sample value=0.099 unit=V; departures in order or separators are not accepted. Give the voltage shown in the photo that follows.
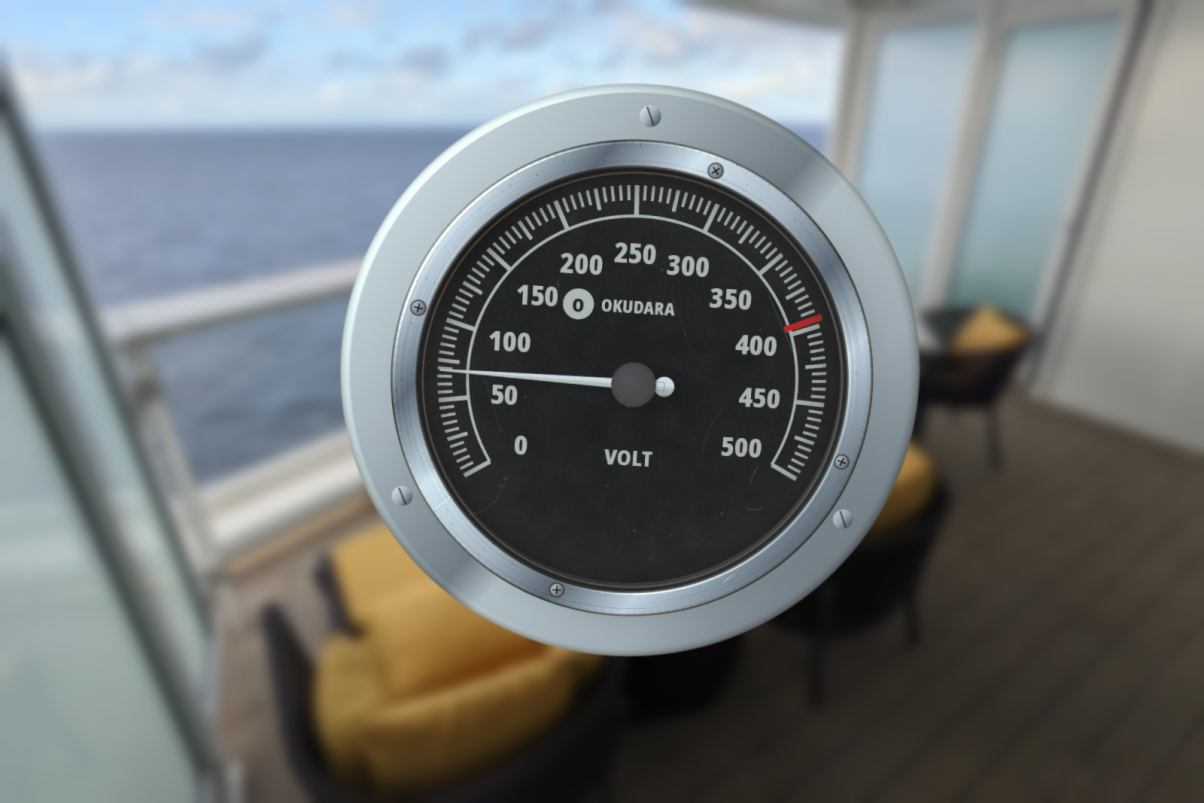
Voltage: value=70 unit=V
